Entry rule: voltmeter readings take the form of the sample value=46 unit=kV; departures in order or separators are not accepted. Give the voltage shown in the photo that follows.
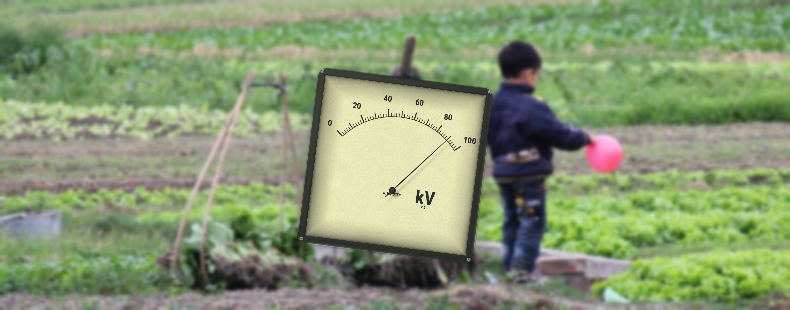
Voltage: value=90 unit=kV
